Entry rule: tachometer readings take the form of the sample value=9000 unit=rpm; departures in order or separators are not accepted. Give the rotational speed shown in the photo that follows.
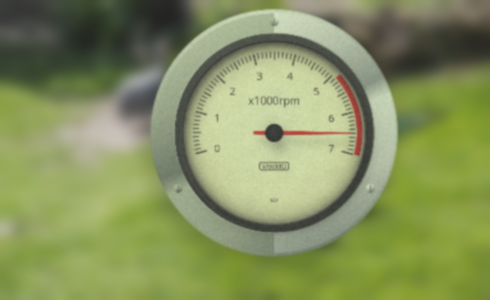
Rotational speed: value=6500 unit=rpm
